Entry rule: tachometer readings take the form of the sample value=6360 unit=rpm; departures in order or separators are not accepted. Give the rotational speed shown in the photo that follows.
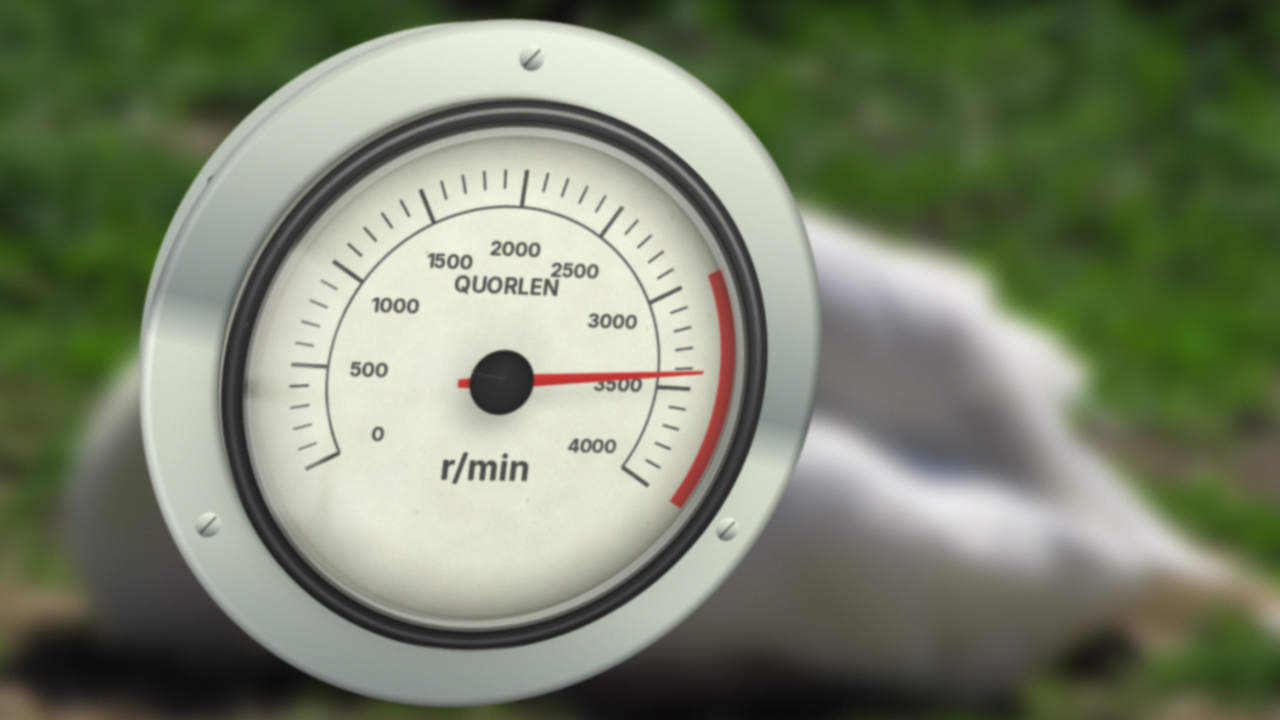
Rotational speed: value=3400 unit=rpm
